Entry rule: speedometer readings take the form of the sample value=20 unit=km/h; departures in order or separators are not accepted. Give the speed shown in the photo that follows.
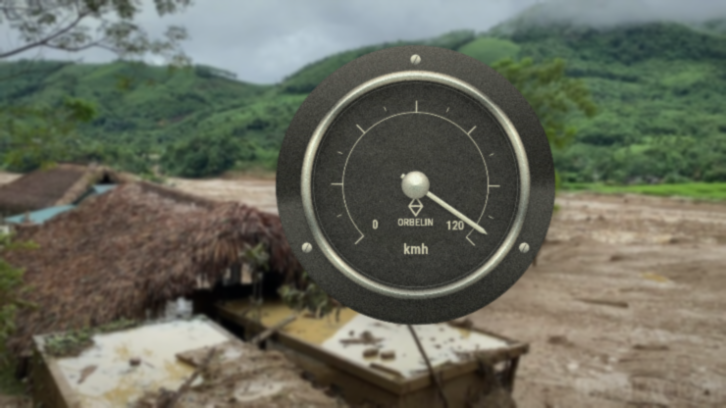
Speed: value=115 unit=km/h
